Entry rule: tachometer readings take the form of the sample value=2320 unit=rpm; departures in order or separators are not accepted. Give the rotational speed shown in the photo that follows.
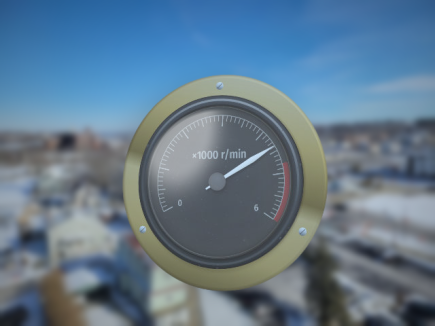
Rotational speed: value=4400 unit=rpm
